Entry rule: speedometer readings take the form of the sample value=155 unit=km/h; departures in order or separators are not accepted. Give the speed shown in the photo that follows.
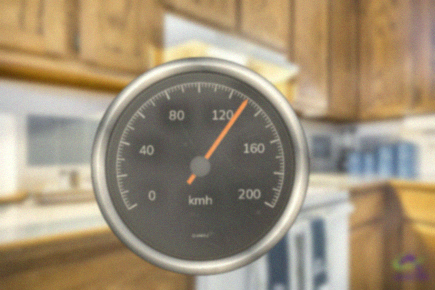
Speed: value=130 unit=km/h
